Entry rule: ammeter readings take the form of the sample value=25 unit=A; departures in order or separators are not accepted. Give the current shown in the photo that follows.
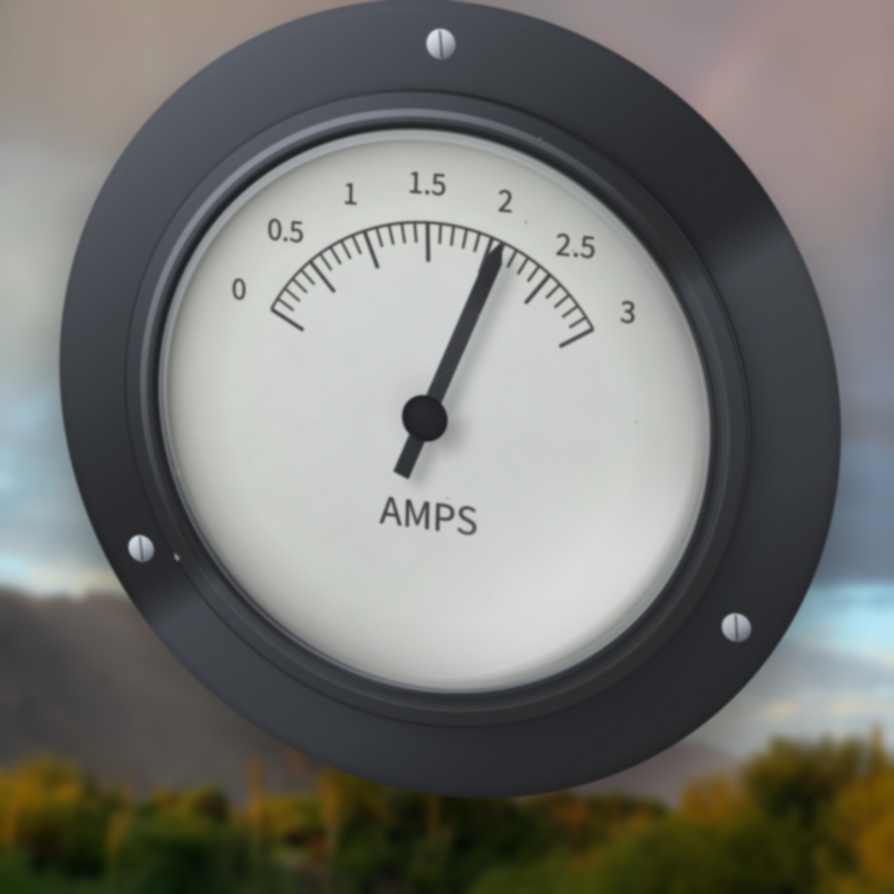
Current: value=2.1 unit=A
